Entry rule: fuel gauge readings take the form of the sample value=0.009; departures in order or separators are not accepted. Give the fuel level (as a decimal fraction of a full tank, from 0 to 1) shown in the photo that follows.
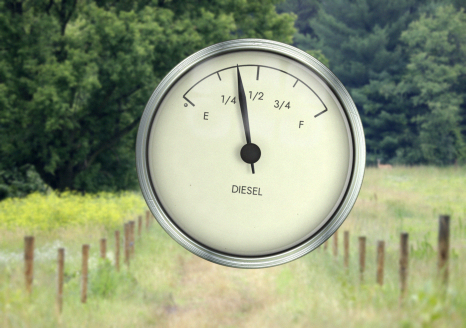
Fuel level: value=0.375
